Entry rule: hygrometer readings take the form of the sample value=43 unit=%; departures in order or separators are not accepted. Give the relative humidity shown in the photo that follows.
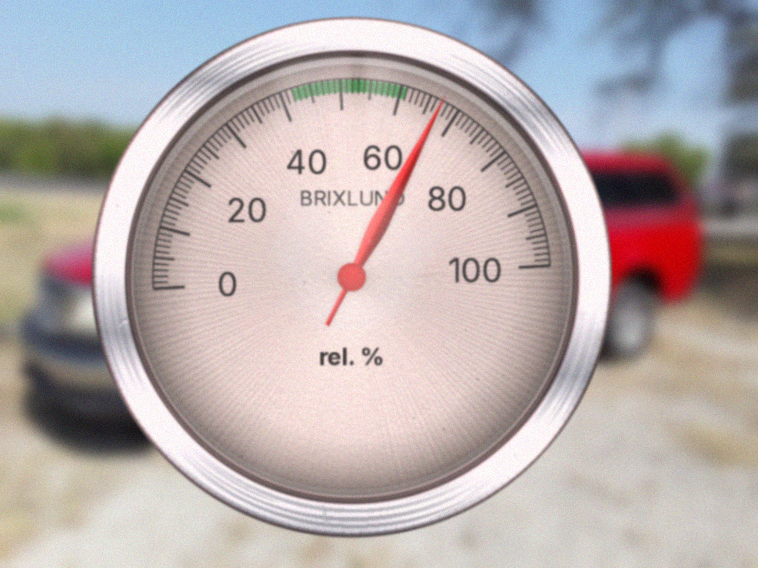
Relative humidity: value=67 unit=%
